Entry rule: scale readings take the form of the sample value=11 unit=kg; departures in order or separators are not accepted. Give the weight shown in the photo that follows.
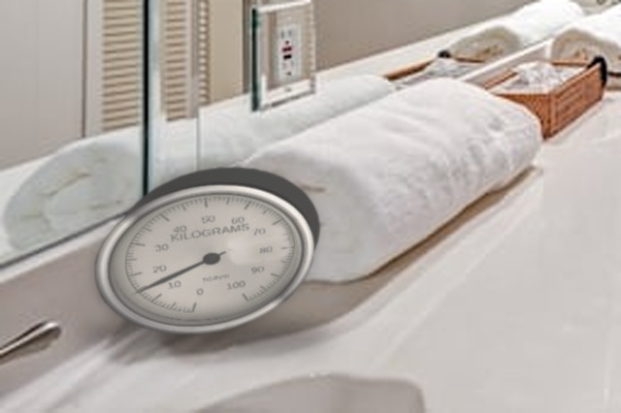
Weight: value=15 unit=kg
